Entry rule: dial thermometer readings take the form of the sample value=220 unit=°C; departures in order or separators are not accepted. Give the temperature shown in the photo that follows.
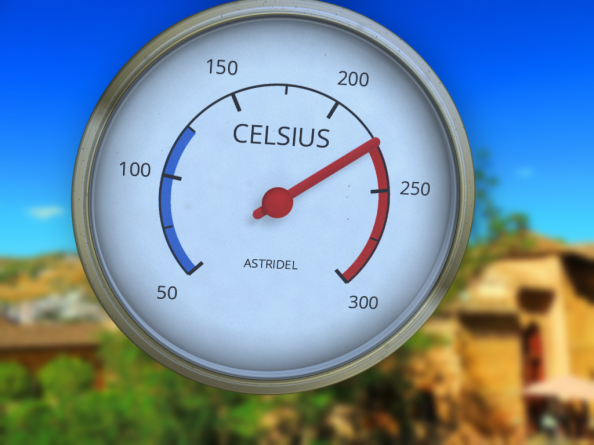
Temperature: value=225 unit=°C
